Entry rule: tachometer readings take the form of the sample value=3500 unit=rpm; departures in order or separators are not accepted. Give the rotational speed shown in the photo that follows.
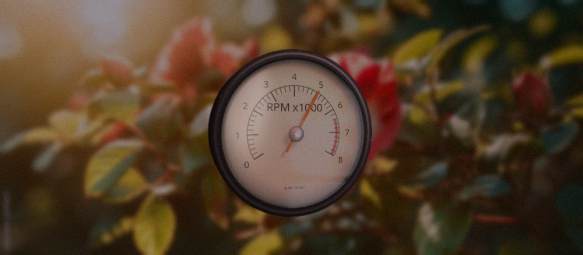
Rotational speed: value=5000 unit=rpm
